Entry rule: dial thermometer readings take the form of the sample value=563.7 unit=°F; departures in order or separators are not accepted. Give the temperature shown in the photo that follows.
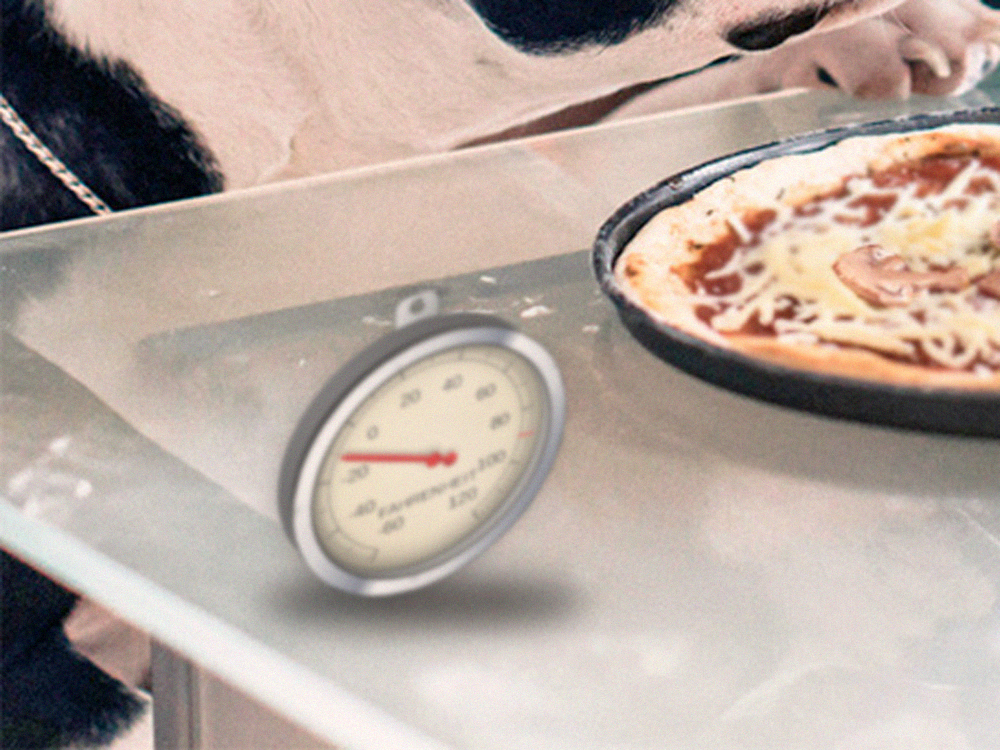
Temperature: value=-10 unit=°F
